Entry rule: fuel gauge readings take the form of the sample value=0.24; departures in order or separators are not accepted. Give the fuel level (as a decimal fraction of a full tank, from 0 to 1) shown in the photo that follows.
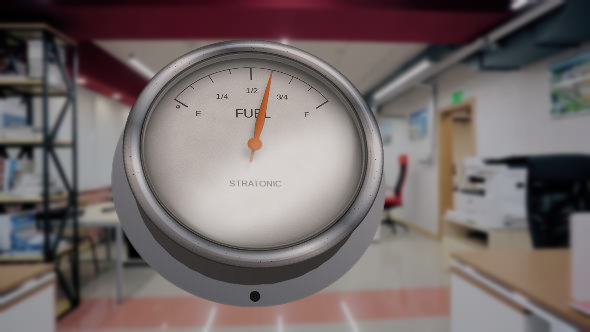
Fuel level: value=0.625
